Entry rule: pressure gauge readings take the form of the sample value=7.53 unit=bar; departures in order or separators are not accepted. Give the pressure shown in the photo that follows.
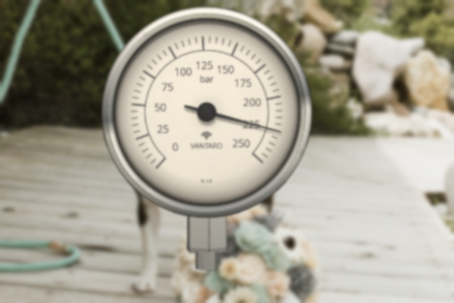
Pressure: value=225 unit=bar
